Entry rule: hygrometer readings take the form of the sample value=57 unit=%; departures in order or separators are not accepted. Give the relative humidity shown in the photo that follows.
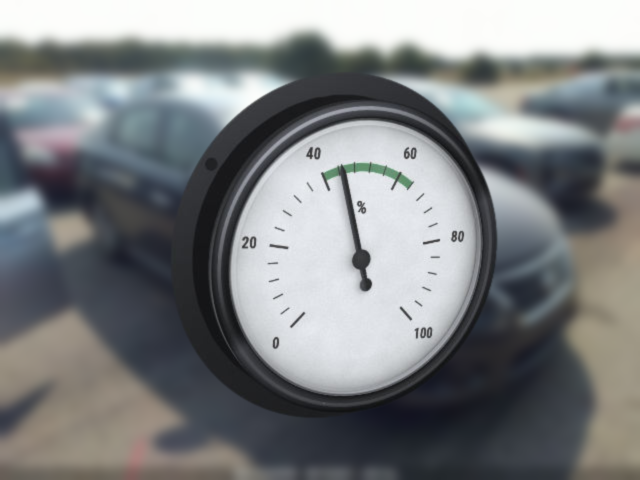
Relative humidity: value=44 unit=%
